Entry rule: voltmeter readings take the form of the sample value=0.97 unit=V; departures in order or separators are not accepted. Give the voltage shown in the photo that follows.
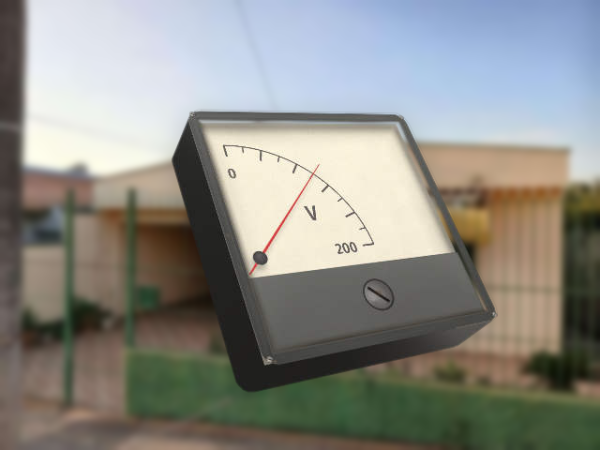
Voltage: value=100 unit=V
